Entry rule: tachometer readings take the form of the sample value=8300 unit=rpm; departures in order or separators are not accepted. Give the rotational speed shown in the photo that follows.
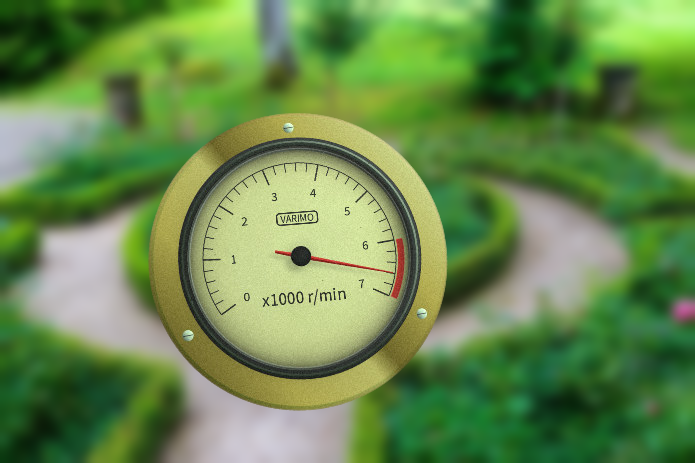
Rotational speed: value=6600 unit=rpm
